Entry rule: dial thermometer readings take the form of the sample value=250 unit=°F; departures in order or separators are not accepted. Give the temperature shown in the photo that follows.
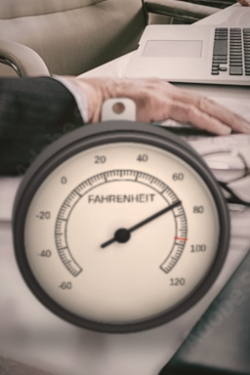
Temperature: value=70 unit=°F
